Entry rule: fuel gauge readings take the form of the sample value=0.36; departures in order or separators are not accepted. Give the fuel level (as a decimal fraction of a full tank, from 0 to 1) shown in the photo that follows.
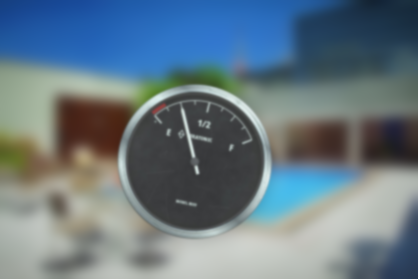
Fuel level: value=0.25
